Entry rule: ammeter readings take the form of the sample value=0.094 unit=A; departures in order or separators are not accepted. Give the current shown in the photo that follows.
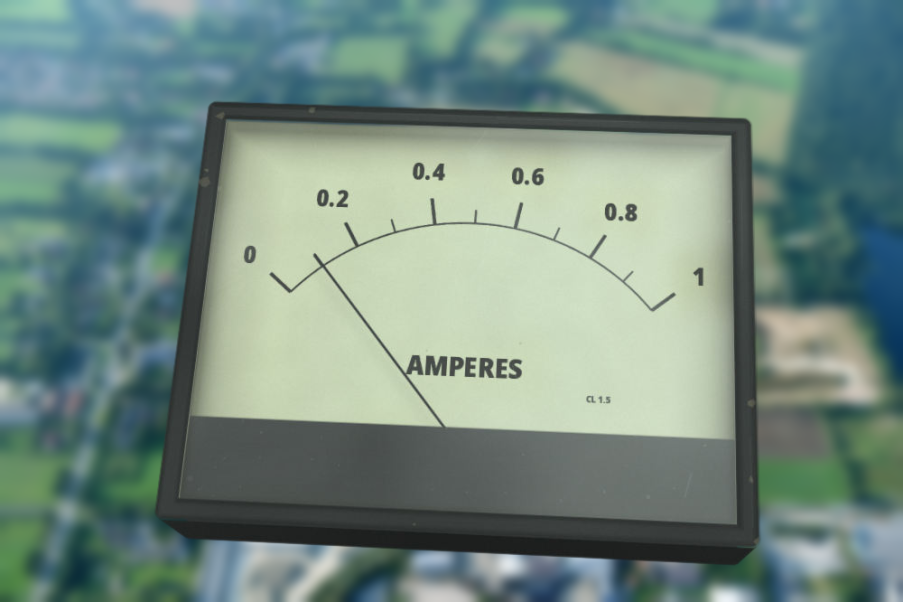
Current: value=0.1 unit=A
